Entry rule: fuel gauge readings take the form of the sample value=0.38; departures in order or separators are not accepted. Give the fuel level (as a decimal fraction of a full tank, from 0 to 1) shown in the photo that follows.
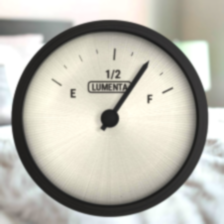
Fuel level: value=0.75
